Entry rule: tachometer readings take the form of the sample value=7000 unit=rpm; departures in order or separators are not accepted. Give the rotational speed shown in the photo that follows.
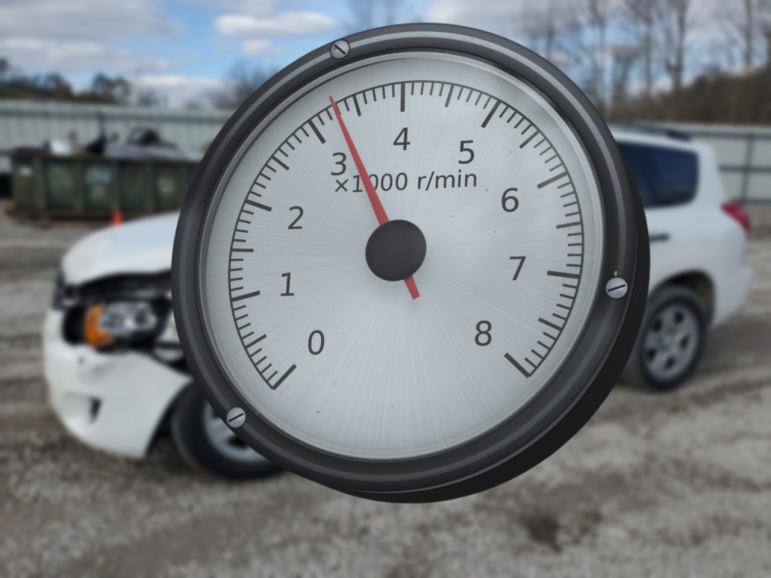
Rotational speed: value=3300 unit=rpm
